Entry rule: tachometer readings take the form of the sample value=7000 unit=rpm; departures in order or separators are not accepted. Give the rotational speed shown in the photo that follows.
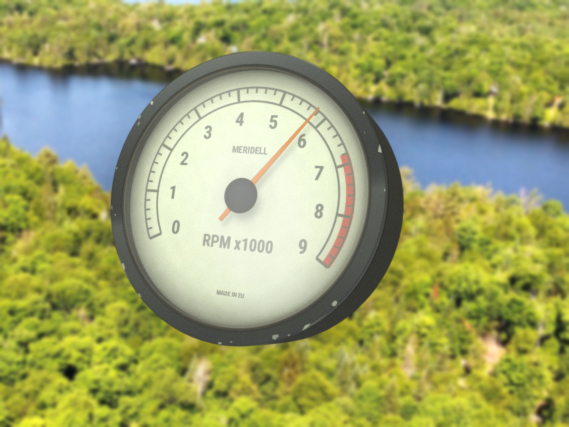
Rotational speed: value=5800 unit=rpm
